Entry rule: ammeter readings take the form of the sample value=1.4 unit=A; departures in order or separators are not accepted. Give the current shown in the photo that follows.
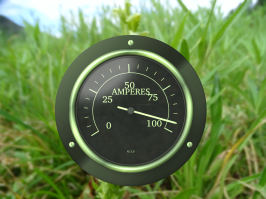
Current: value=95 unit=A
